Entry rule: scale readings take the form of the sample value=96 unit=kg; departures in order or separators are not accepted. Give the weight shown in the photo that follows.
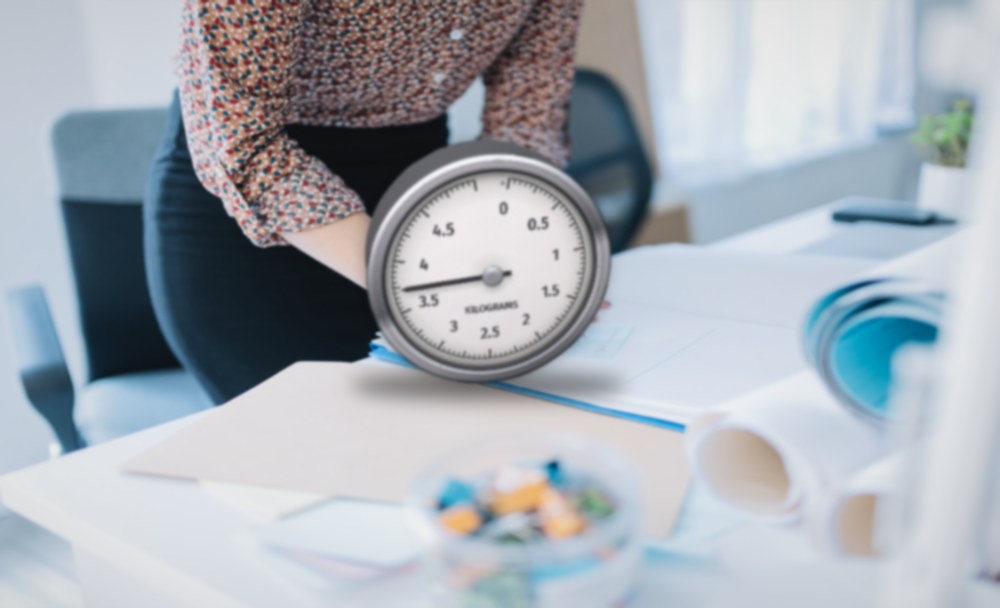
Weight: value=3.75 unit=kg
